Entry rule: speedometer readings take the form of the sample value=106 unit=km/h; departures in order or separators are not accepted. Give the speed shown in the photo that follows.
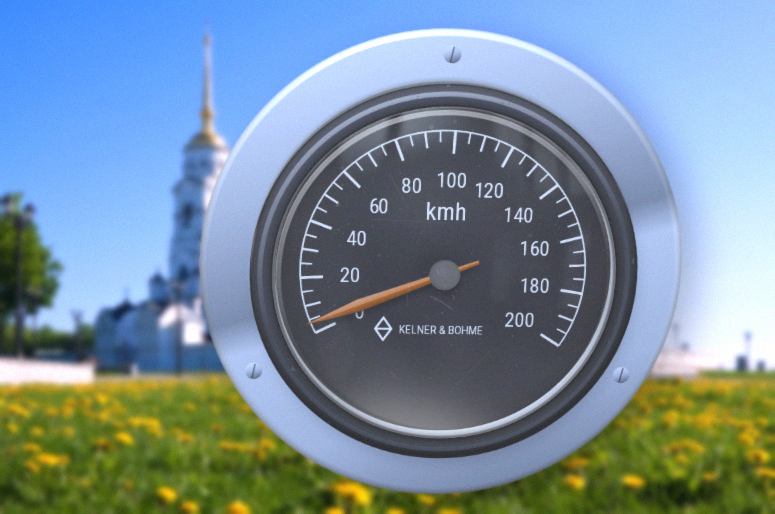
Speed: value=5 unit=km/h
